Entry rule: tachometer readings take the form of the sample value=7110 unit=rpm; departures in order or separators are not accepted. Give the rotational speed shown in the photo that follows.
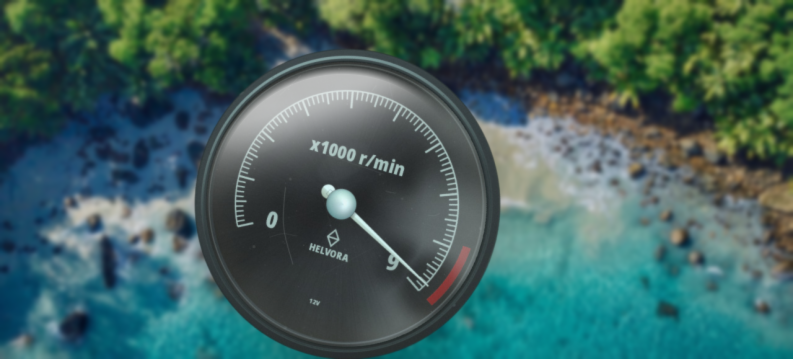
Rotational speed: value=8800 unit=rpm
